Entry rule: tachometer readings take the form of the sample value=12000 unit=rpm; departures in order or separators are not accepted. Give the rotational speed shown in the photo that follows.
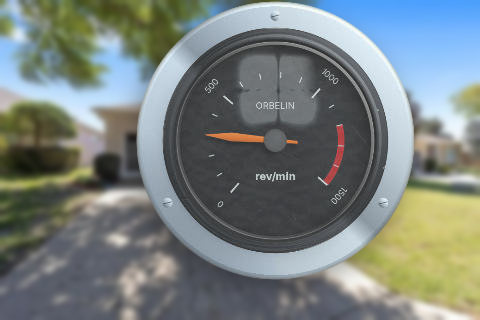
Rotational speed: value=300 unit=rpm
